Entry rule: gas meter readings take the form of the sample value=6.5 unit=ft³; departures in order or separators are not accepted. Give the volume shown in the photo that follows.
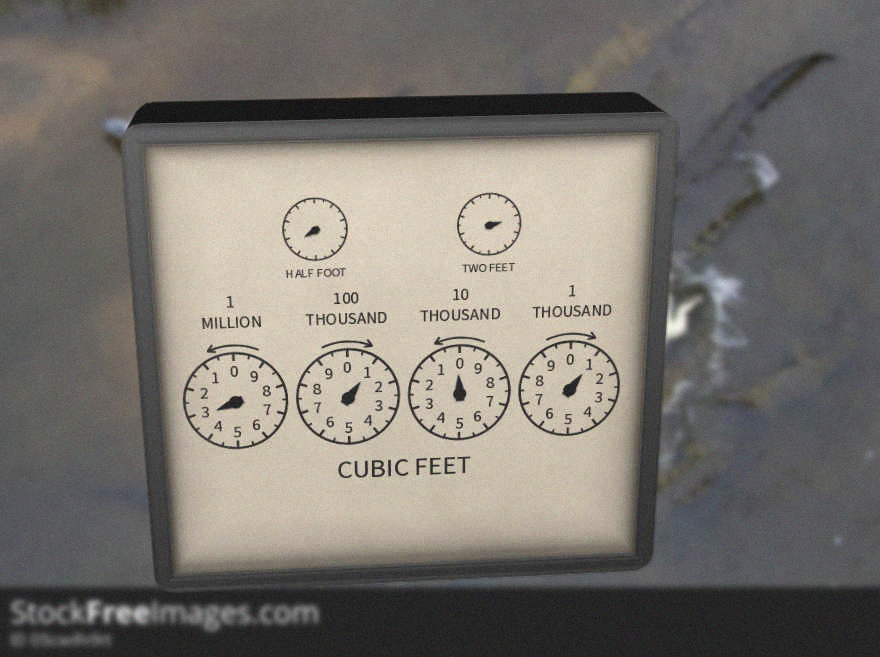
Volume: value=310100 unit=ft³
